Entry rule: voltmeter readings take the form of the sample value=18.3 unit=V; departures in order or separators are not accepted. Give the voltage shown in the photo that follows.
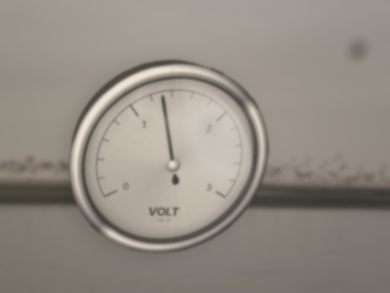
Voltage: value=1.3 unit=V
